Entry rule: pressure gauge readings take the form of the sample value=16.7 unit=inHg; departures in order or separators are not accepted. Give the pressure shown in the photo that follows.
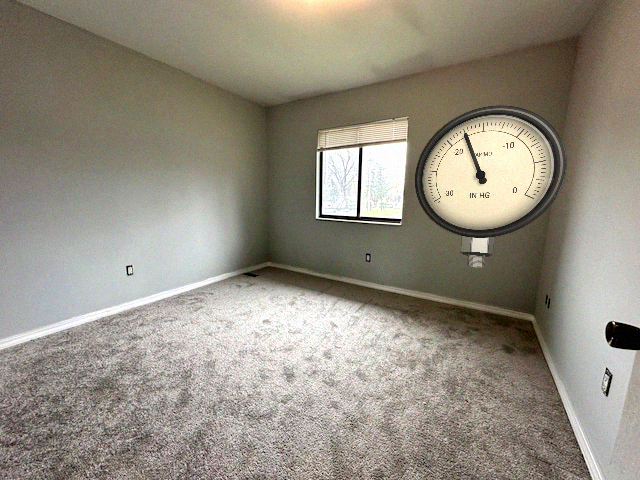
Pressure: value=-17.5 unit=inHg
